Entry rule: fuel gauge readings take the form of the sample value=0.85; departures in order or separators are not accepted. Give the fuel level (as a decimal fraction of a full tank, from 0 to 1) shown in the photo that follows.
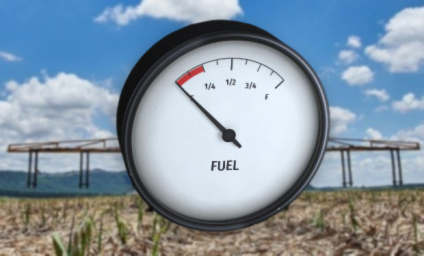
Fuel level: value=0
